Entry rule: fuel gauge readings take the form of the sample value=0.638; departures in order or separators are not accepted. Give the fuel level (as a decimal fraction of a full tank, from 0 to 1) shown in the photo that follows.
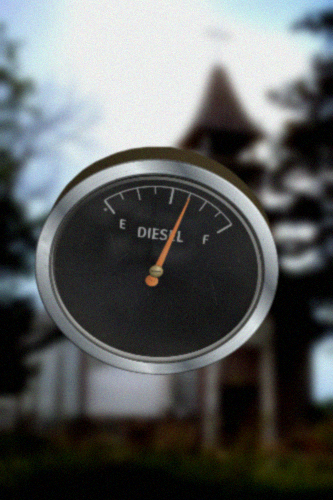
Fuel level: value=0.625
